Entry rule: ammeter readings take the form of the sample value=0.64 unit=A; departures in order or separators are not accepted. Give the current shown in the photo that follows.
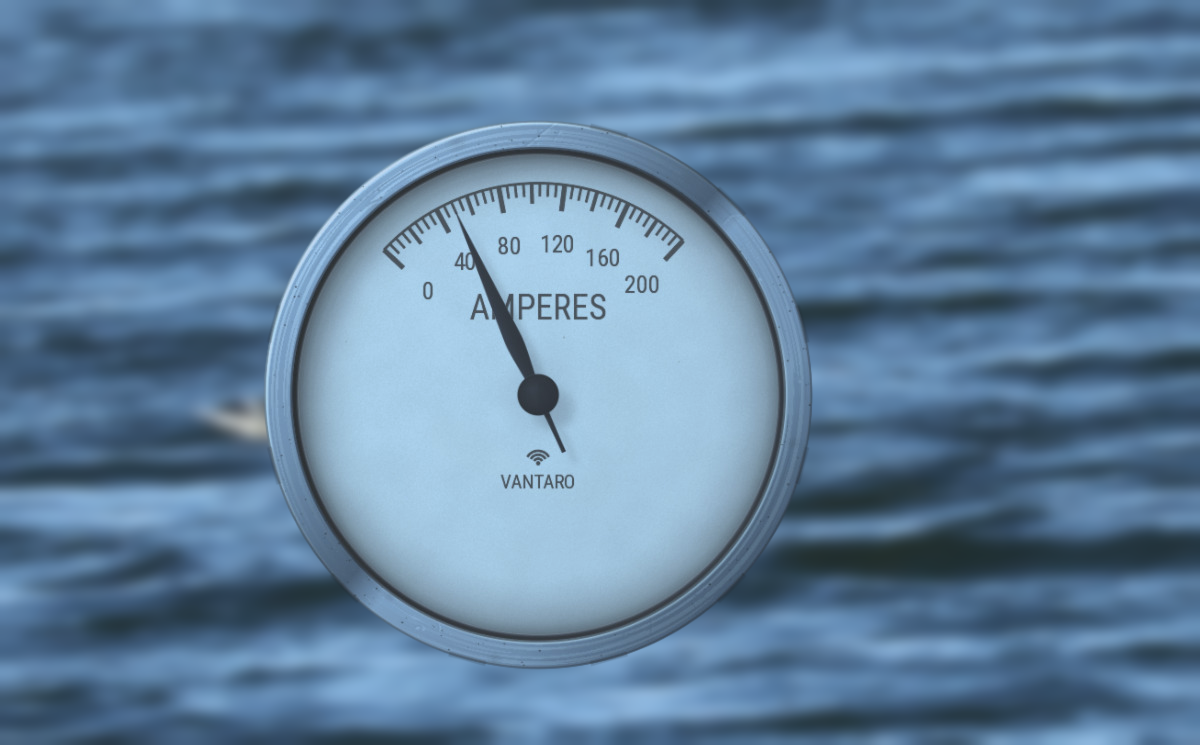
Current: value=50 unit=A
